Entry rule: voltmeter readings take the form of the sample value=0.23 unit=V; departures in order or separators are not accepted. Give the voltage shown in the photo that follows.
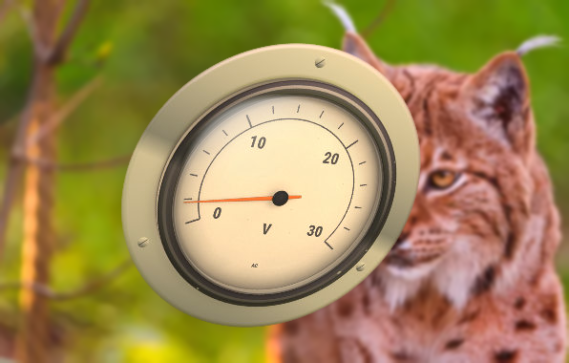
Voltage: value=2 unit=V
